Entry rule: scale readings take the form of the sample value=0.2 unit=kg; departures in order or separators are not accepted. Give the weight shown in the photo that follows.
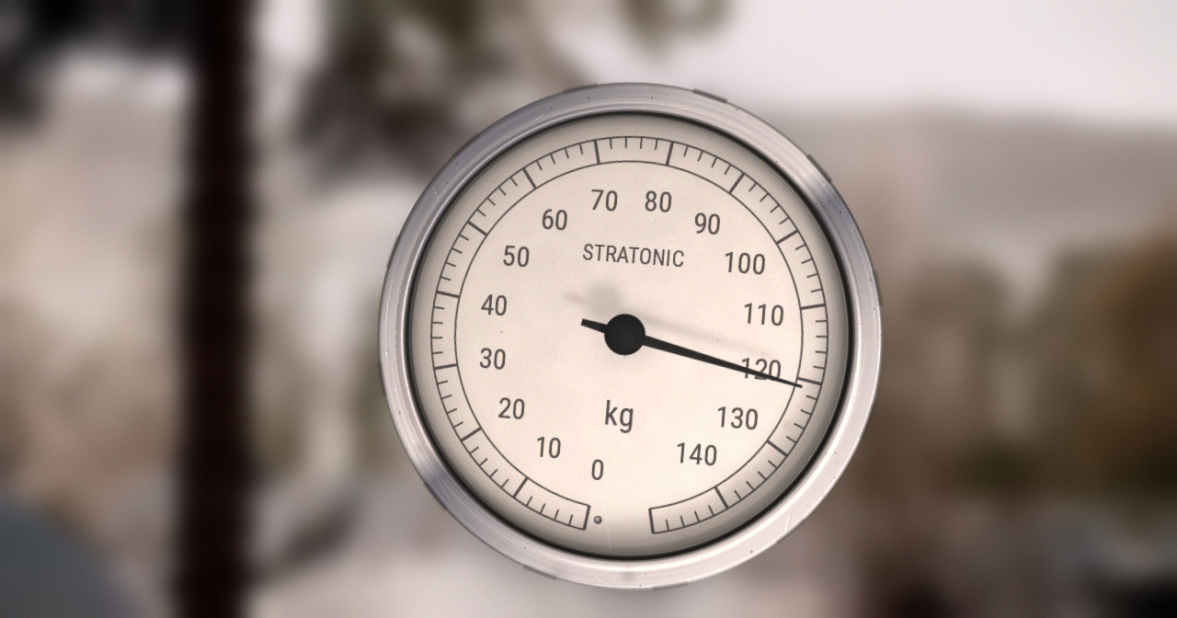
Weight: value=121 unit=kg
